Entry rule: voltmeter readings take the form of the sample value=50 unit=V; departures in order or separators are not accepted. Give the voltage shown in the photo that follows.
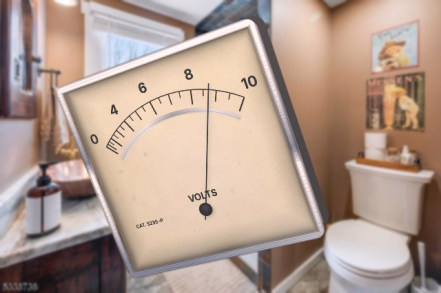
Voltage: value=8.75 unit=V
